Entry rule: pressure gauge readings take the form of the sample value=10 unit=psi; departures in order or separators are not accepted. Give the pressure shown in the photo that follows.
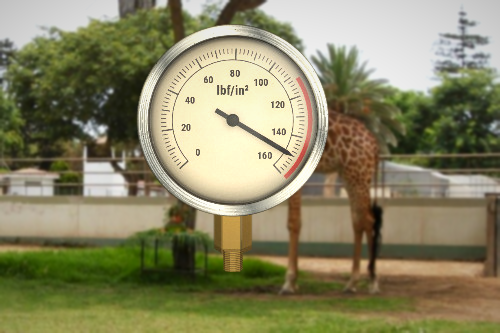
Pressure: value=150 unit=psi
